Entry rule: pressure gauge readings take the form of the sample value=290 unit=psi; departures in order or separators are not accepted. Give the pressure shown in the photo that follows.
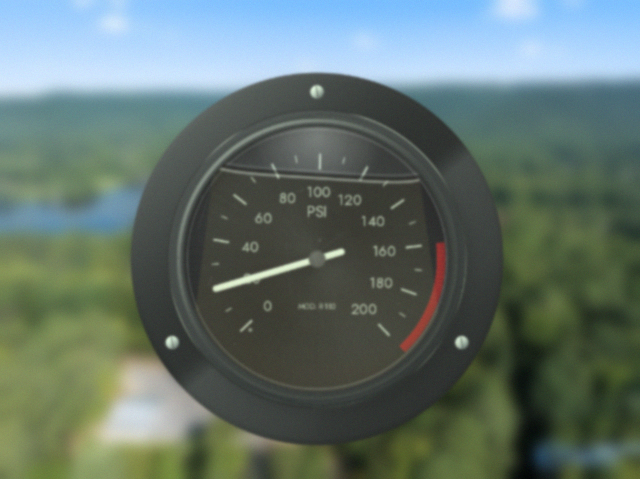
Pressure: value=20 unit=psi
